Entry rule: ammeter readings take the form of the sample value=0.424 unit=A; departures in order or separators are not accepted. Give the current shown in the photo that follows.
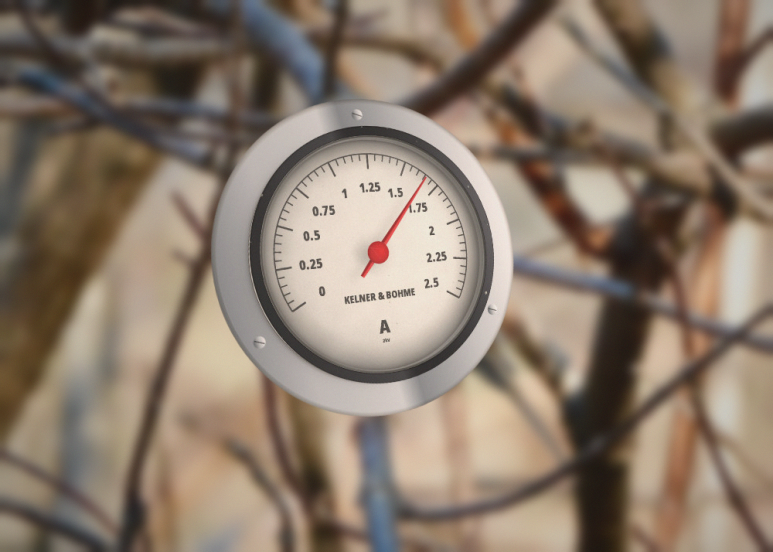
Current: value=1.65 unit=A
